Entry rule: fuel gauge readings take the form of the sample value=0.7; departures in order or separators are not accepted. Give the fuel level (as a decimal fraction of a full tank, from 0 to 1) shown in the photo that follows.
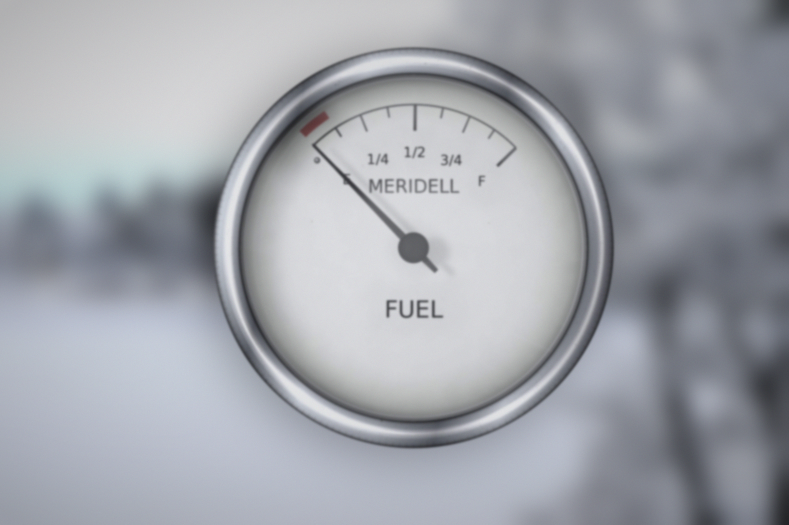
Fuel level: value=0
